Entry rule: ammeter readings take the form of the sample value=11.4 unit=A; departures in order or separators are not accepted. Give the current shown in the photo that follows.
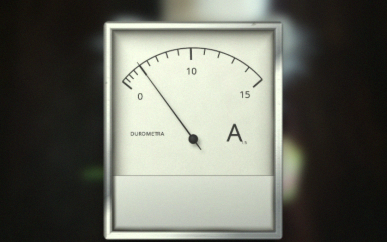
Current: value=5 unit=A
